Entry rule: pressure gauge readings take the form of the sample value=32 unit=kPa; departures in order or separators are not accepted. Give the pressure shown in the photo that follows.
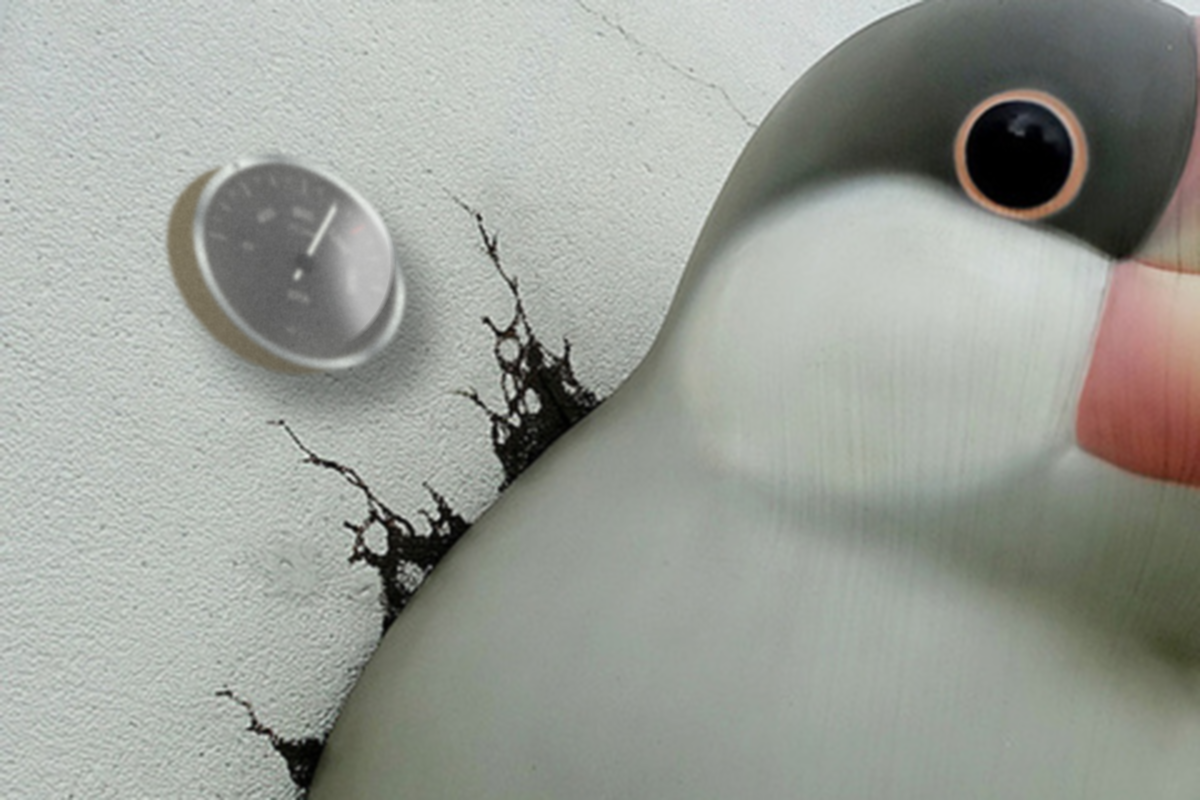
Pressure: value=1000 unit=kPa
